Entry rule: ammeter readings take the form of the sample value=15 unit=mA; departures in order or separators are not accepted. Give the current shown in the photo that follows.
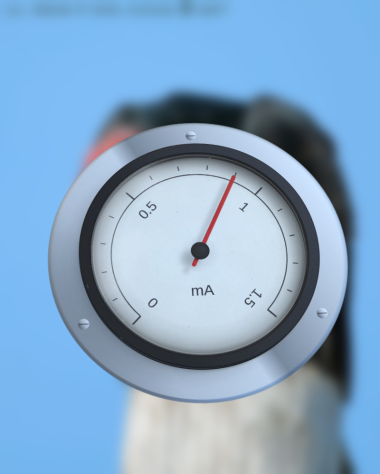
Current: value=0.9 unit=mA
